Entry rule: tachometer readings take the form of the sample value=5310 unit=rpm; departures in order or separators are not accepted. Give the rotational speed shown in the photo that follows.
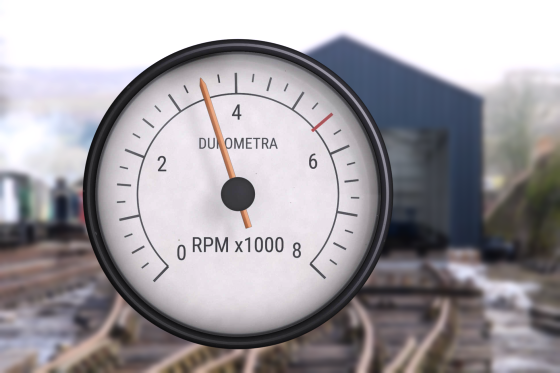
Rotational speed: value=3500 unit=rpm
